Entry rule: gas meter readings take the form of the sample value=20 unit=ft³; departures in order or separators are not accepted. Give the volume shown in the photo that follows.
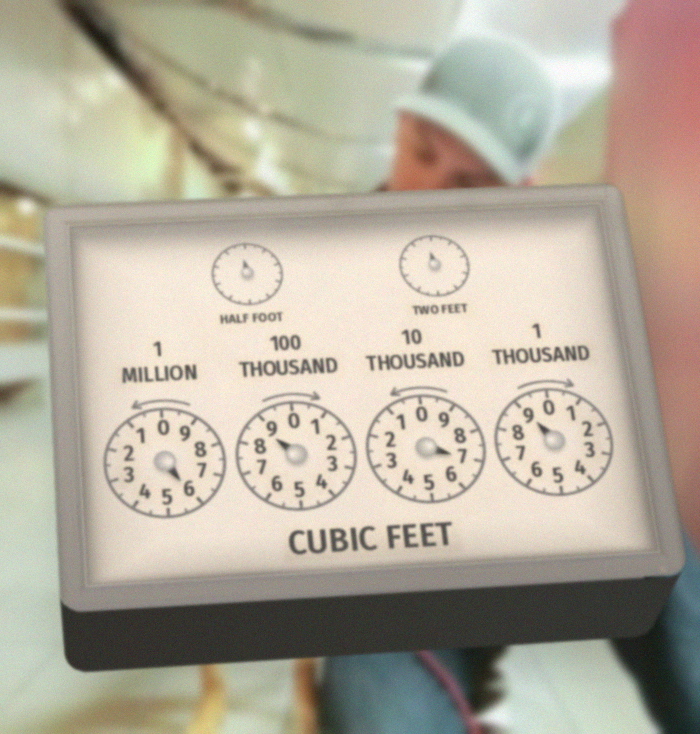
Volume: value=586900 unit=ft³
